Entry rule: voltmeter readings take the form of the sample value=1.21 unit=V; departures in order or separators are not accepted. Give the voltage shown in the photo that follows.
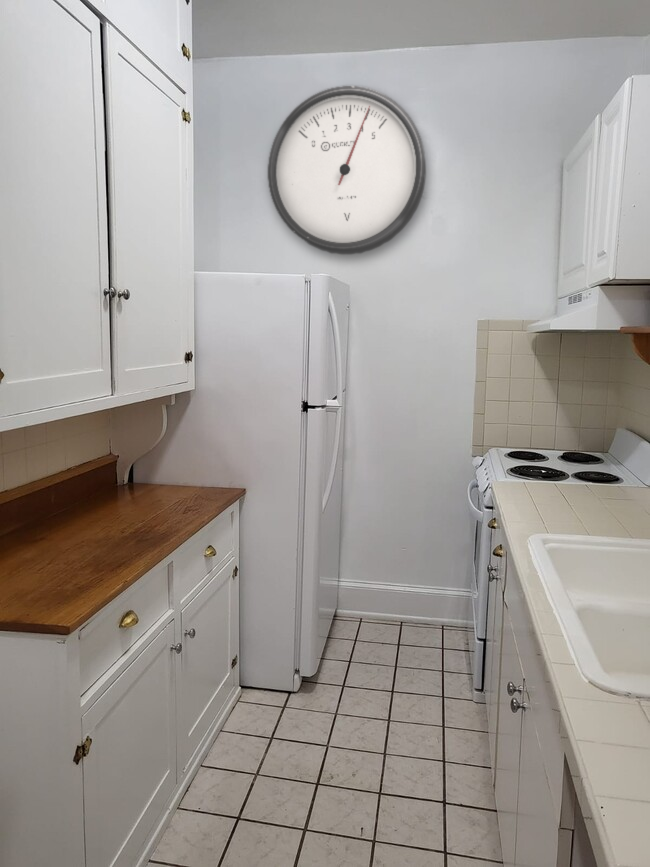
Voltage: value=4 unit=V
